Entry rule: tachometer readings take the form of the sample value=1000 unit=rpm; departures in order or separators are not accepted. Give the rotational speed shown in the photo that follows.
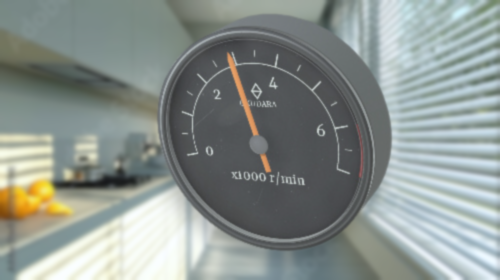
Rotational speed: value=3000 unit=rpm
